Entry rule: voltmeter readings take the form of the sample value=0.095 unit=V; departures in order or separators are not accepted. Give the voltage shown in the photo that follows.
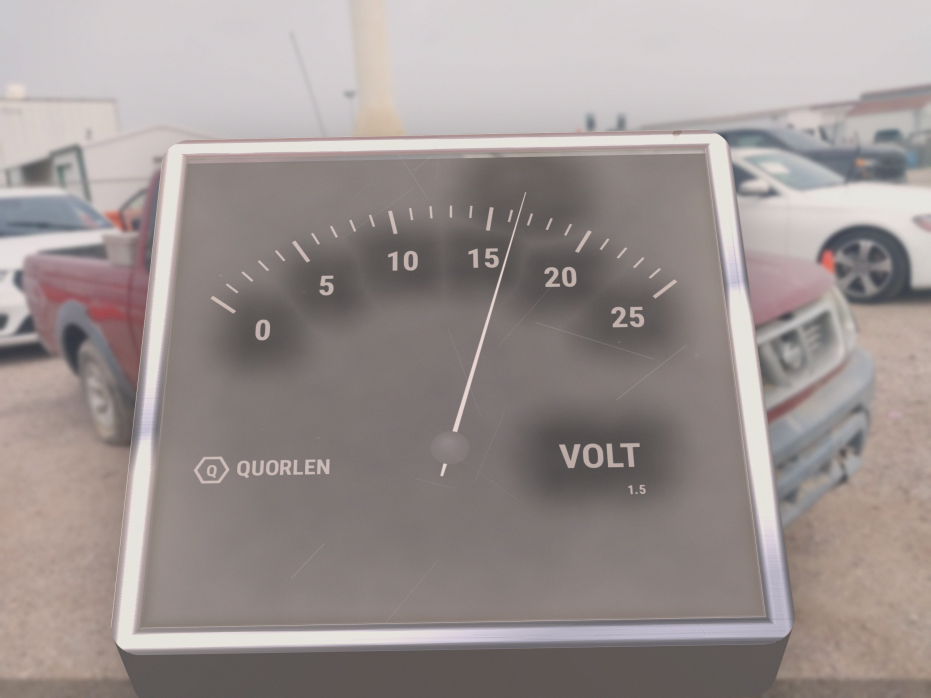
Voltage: value=16.5 unit=V
